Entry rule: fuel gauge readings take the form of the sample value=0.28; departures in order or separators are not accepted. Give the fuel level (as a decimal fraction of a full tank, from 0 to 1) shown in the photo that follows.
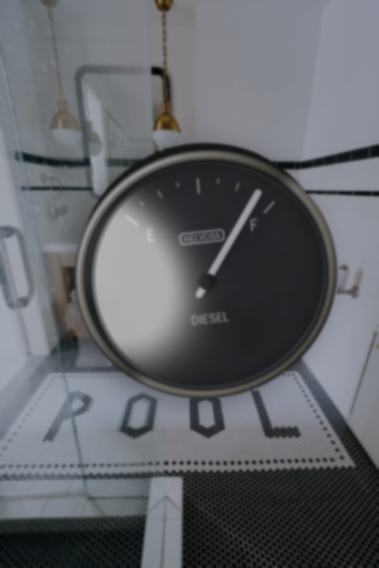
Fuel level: value=0.875
